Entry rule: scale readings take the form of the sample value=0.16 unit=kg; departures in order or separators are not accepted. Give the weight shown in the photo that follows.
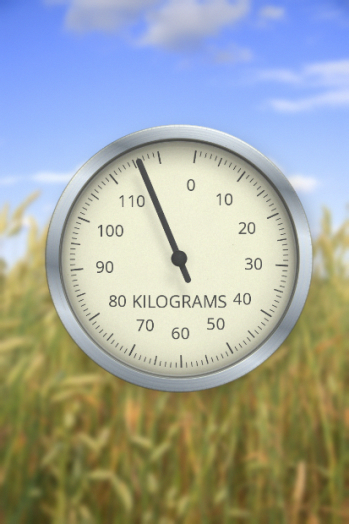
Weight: value=116 unit=kg
